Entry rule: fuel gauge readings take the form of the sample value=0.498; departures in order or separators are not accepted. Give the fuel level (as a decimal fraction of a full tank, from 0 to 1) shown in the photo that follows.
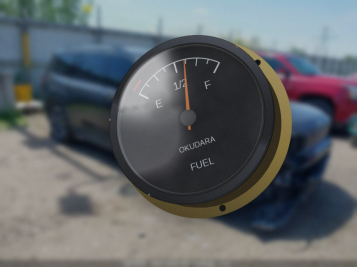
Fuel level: value=0.625
